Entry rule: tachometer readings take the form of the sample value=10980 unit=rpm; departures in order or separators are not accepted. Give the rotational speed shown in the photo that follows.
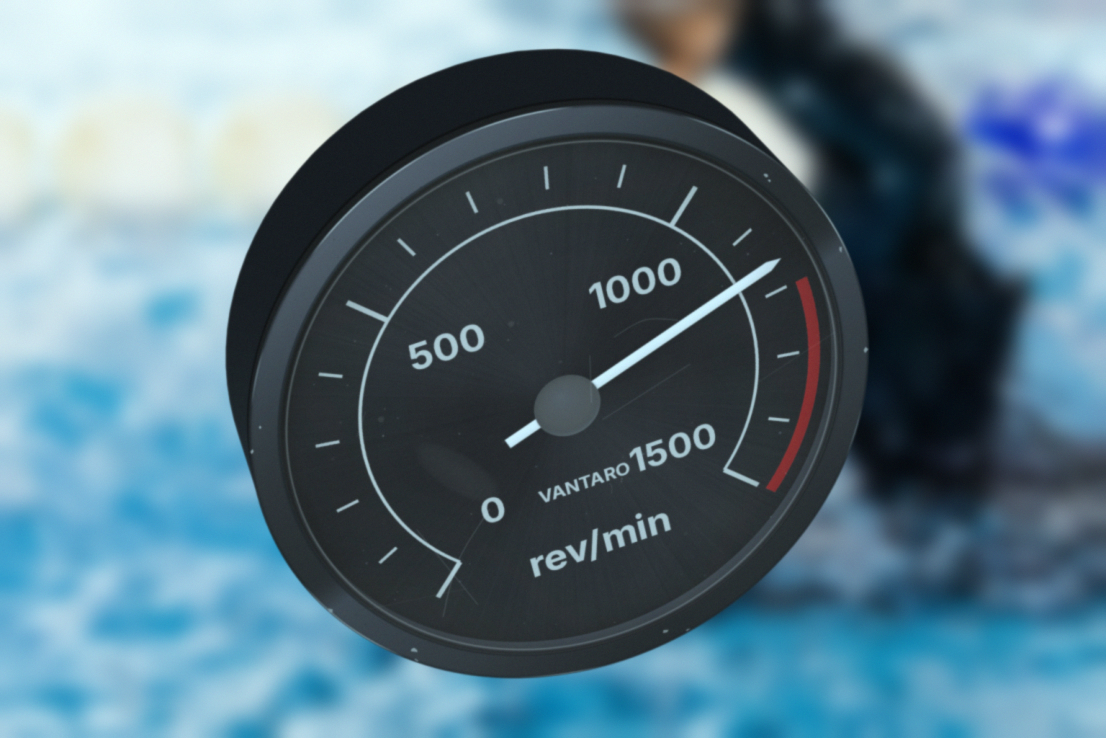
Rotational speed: value=1150 unit=rpm
